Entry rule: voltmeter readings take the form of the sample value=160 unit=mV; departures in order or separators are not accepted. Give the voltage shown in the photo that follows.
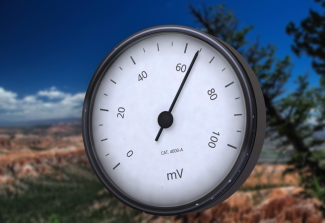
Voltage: value=65 unit=mV
